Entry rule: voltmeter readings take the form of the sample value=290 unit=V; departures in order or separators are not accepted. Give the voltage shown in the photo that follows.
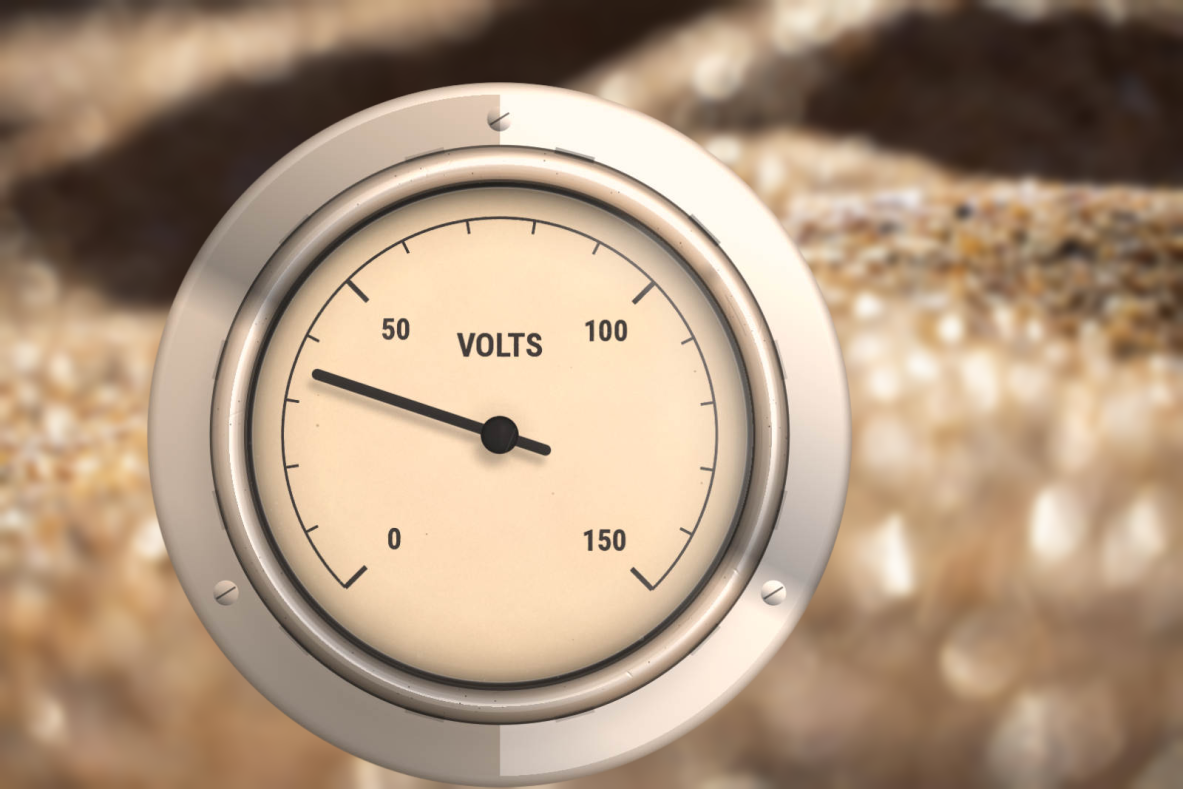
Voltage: value=35 unit=V
